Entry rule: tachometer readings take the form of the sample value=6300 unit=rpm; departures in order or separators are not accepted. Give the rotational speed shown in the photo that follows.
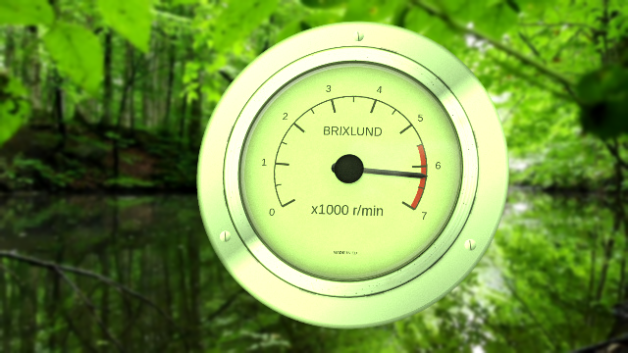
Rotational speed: value=6250 unit=rpm
